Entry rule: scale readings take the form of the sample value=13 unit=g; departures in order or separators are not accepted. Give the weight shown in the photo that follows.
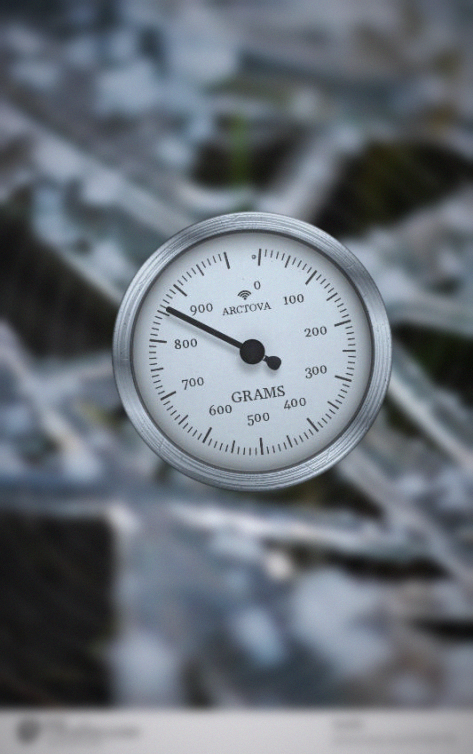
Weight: value=860 unit=g
